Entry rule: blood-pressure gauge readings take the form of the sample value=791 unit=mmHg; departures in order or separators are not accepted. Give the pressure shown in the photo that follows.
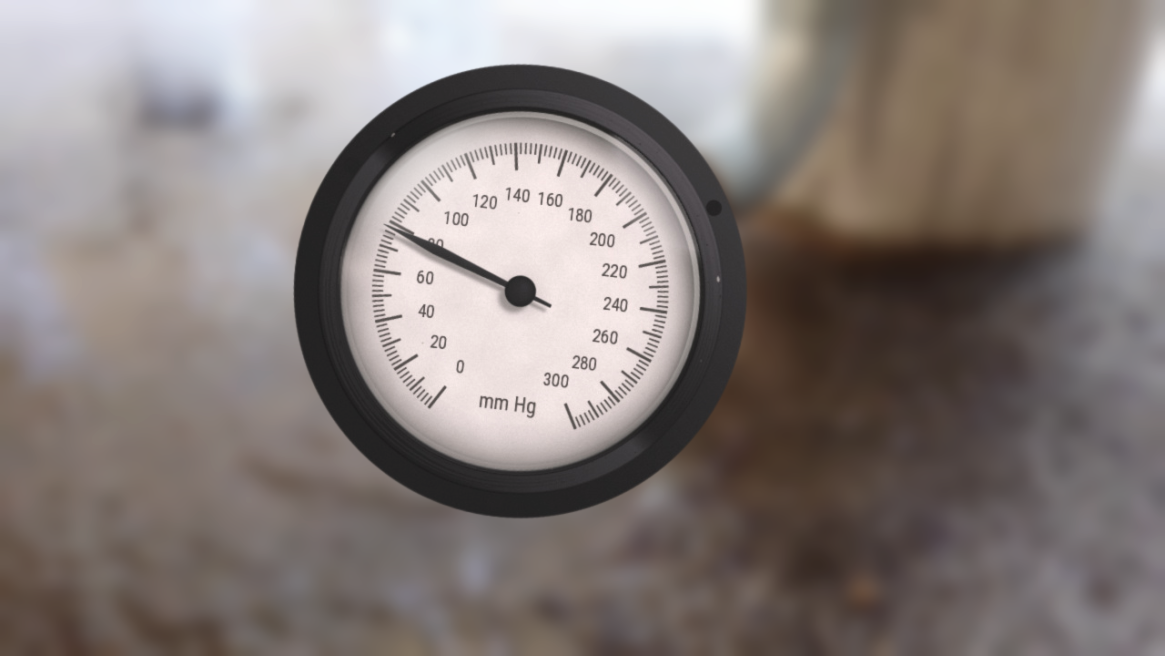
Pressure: value=78 unit=mmHg
